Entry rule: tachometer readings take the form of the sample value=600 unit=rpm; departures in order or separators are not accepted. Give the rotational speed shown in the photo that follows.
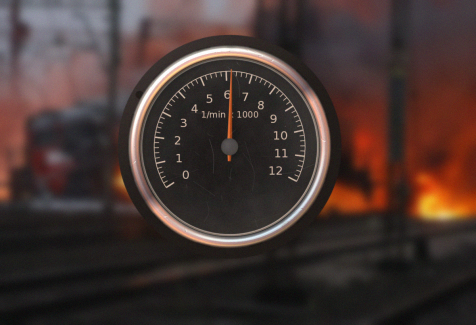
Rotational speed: value=6200 unit=rpm
